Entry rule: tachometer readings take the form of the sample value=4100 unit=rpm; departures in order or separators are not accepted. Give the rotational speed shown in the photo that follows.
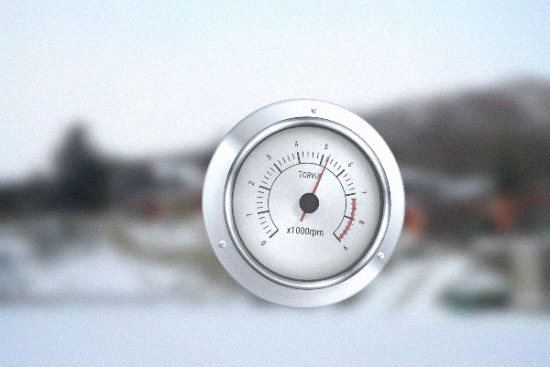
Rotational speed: value=5200 unit=rpm
